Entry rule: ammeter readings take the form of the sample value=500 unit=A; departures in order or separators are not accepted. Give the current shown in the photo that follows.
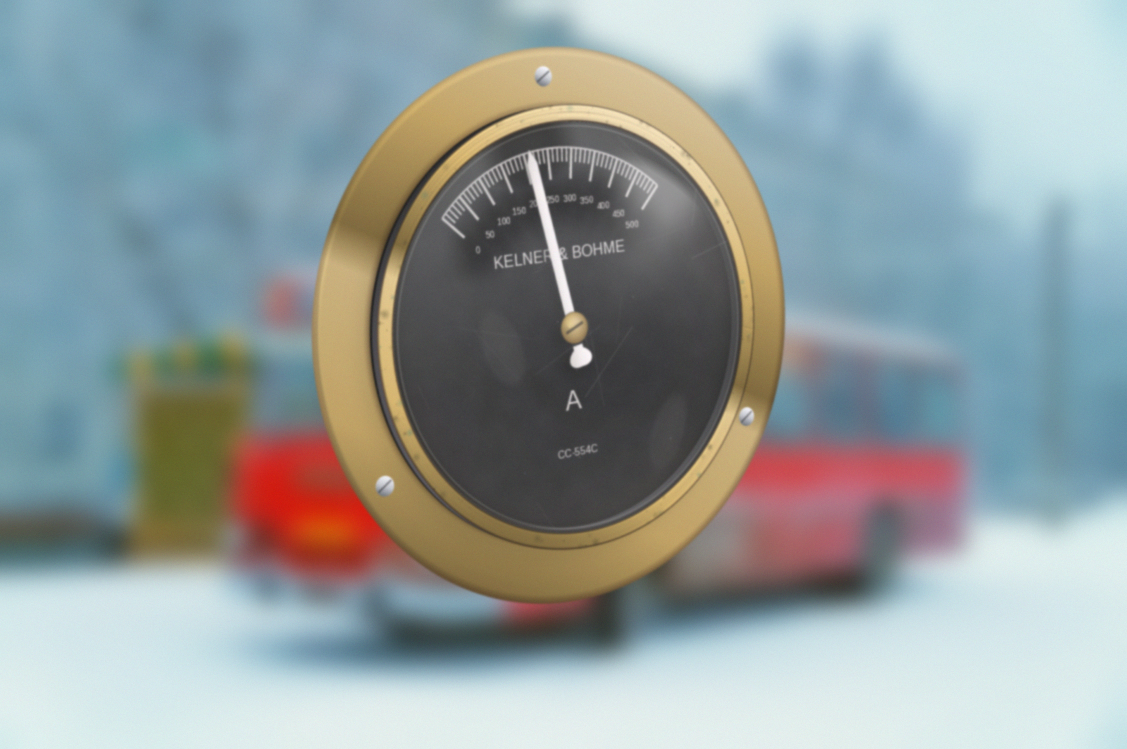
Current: value=200 unit=A
